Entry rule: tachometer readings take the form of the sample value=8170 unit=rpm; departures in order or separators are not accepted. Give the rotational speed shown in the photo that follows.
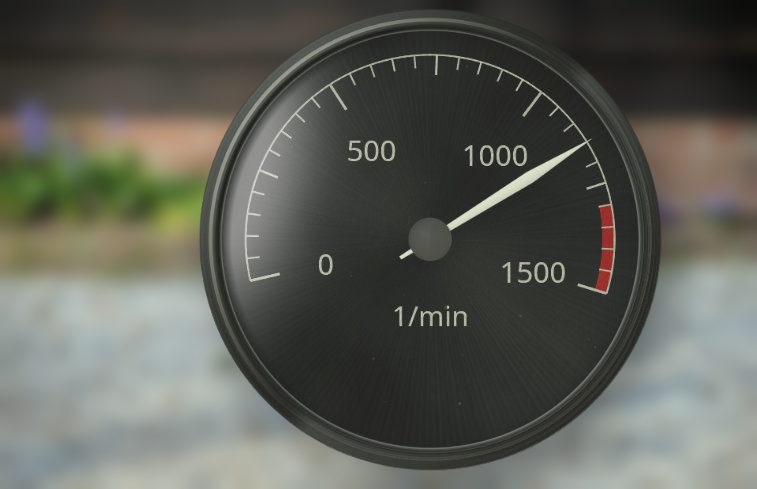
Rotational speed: value=1150 unit=rpm
